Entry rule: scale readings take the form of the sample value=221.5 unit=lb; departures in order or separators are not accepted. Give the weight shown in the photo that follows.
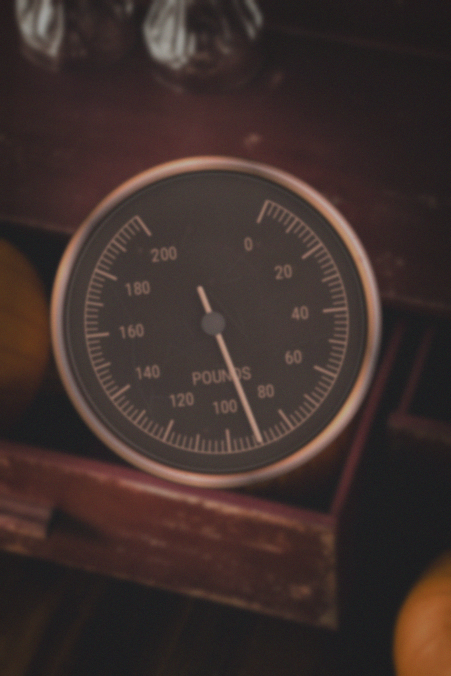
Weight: value=90 unit=lb
